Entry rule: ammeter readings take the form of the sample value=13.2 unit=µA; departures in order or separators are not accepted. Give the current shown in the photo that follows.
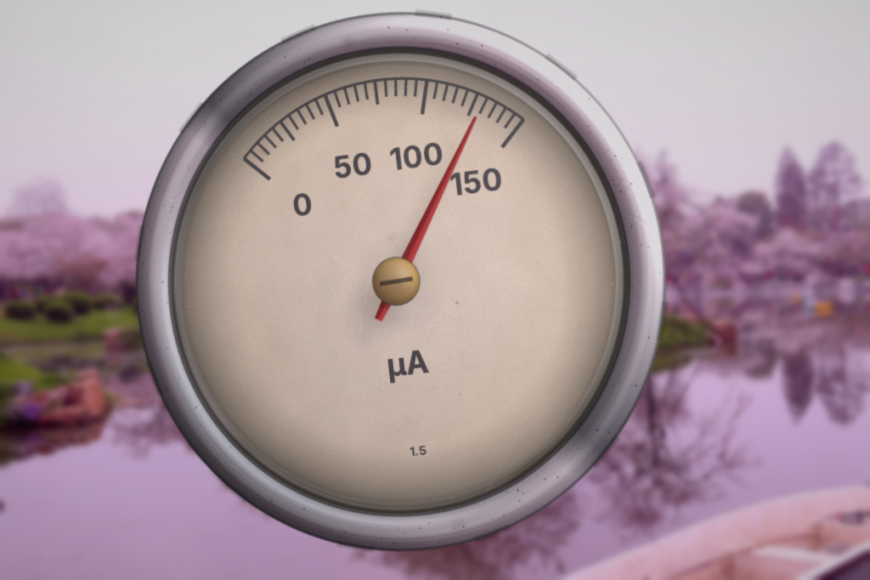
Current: value=130 unit=µA
